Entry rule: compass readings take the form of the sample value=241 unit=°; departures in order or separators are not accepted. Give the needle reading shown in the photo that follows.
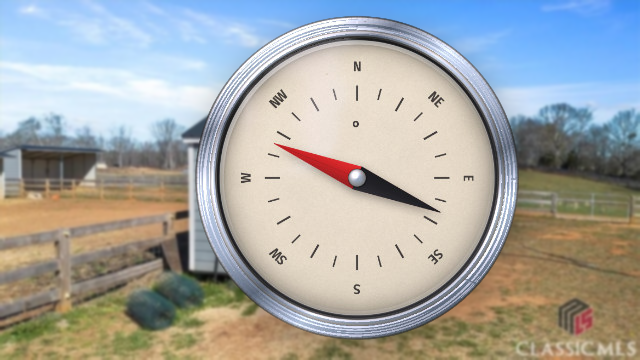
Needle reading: value=292.5 unit=°
